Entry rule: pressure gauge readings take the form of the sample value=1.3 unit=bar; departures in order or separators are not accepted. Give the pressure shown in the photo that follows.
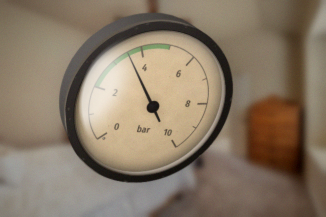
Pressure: value=3.5 unit=bar
